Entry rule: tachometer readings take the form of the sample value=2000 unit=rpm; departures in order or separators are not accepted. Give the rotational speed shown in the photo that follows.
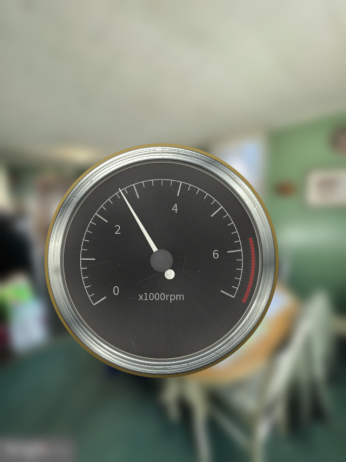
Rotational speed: value=2700 unit=rpm
